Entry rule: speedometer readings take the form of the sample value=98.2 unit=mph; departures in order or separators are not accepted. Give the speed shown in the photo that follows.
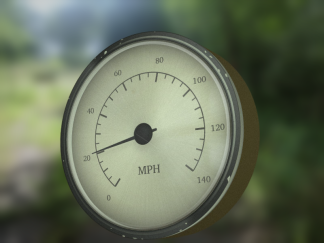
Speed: value=20 unit=mph
